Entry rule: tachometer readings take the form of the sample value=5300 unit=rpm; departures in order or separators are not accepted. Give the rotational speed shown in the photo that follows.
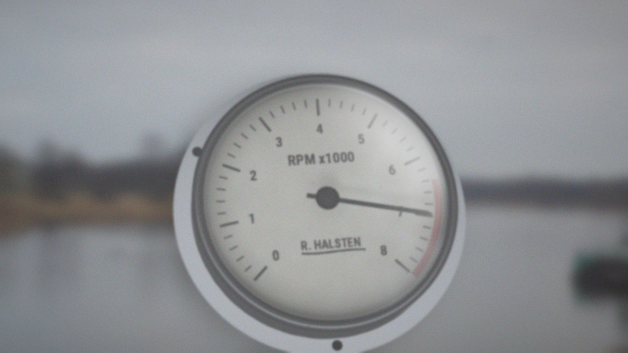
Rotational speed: value=7000 unit=rpm
